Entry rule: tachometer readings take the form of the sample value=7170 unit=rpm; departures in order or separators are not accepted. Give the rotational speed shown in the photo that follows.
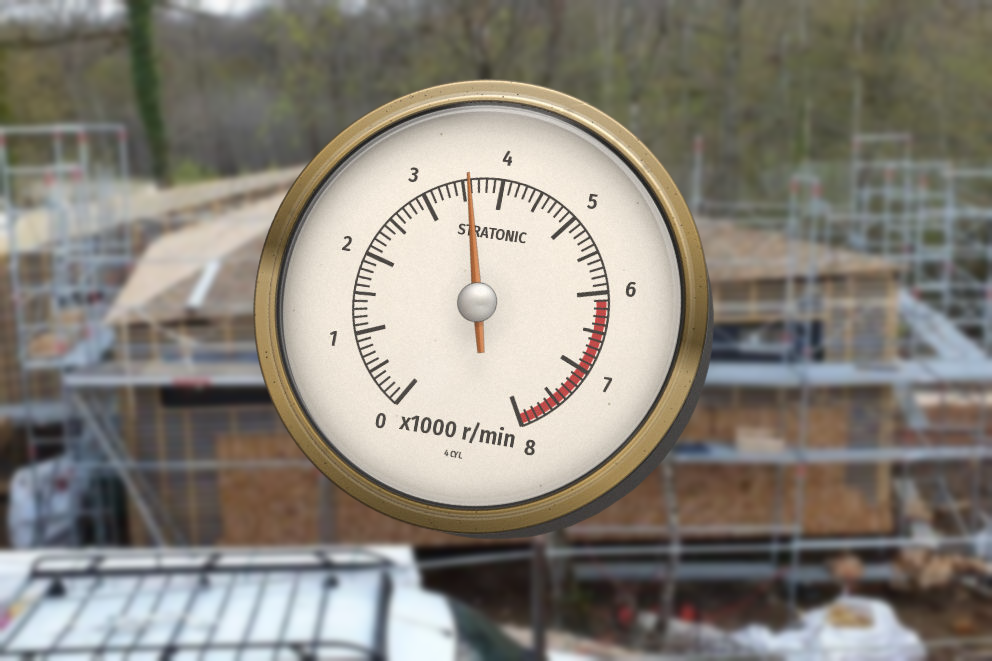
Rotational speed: value=3600 unit=rpm
